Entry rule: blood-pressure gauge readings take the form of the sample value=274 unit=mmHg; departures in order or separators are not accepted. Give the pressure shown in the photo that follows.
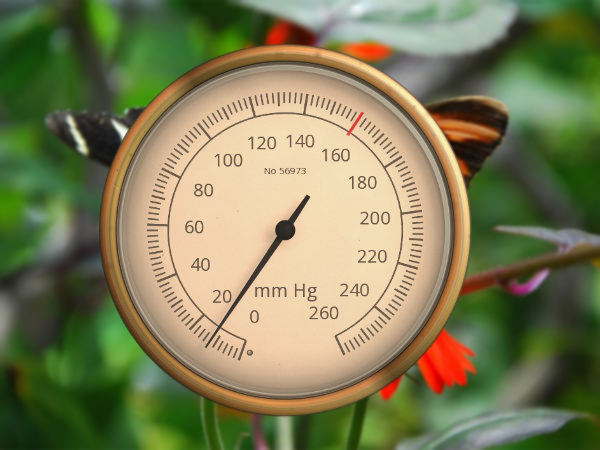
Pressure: value=12 unit=mmHg
